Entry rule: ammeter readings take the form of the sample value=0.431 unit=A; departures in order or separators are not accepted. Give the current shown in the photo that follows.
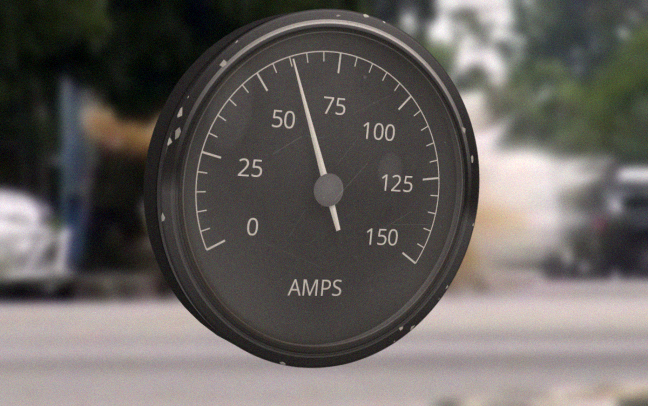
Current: value=60 unit=A
